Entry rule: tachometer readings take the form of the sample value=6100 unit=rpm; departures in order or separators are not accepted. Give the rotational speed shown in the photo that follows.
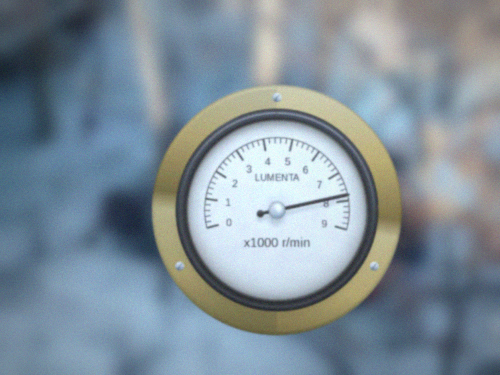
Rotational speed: value=7800 unit=rpm
